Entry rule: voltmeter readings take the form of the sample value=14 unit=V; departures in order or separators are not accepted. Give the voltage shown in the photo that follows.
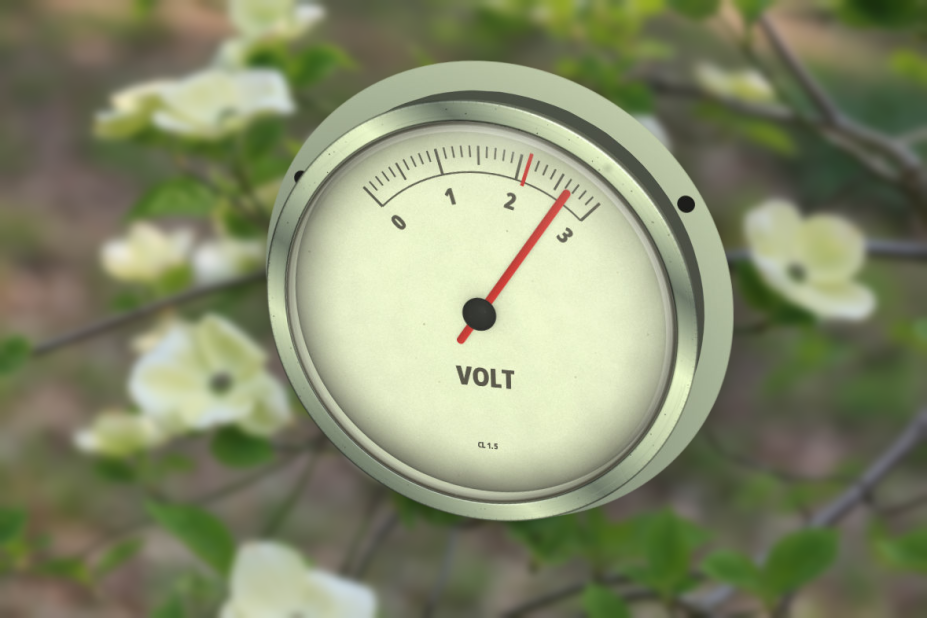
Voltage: value=2.65 unit=V
